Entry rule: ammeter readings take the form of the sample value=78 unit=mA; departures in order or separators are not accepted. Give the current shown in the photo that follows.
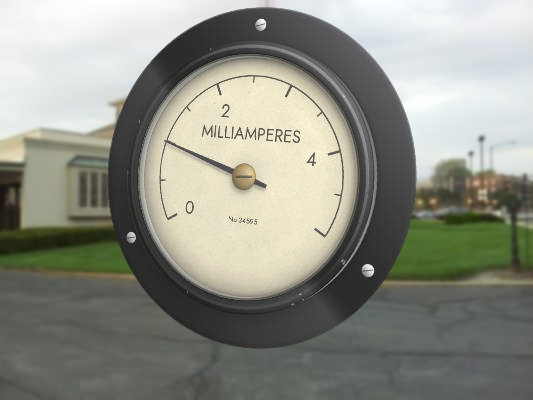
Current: value=1 unit=mA
